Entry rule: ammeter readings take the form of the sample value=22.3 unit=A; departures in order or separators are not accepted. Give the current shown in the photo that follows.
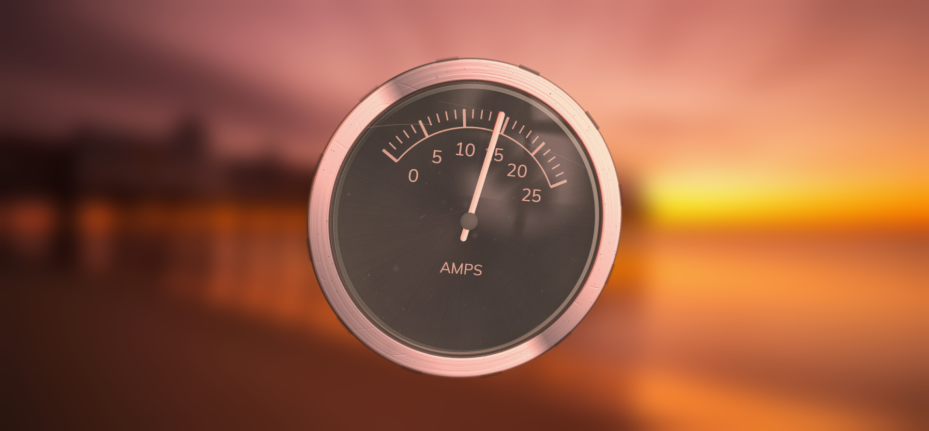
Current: value=14 unit=A
